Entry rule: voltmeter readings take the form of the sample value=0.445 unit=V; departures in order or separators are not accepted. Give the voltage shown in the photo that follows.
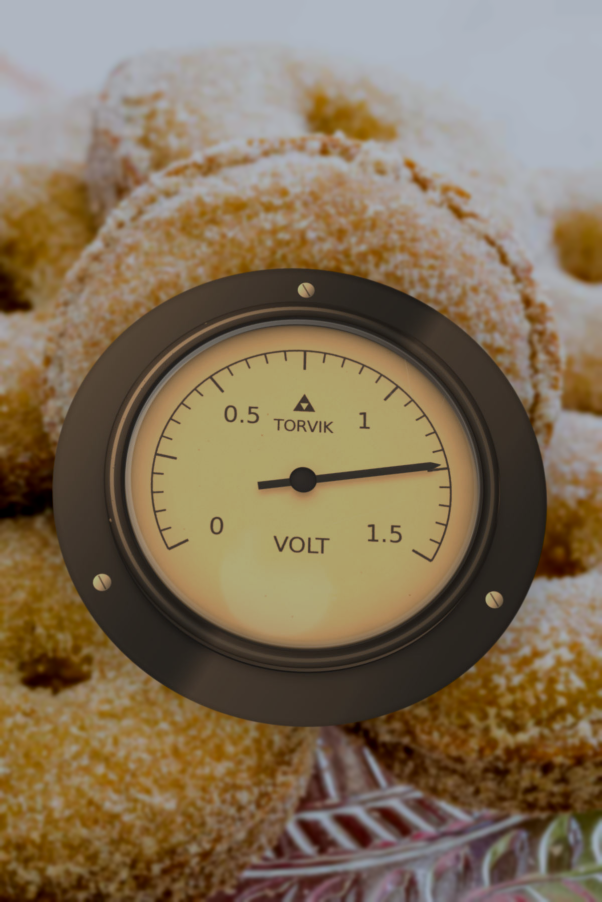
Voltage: value=1.25 unit=V
